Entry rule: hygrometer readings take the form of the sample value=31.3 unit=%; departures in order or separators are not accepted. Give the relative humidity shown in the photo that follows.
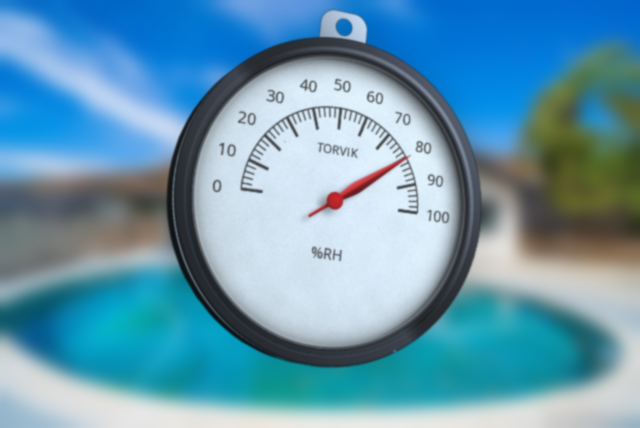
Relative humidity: value=80 unit=%
